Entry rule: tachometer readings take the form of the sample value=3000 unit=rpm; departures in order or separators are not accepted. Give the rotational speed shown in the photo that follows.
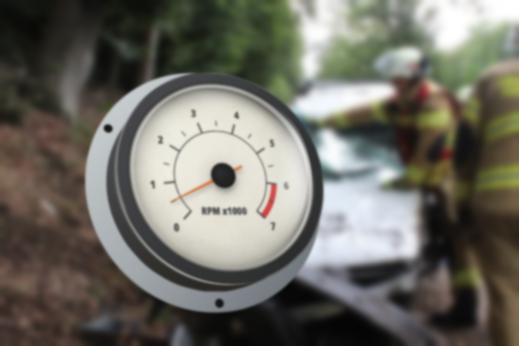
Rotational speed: value=500 unit=rpm
